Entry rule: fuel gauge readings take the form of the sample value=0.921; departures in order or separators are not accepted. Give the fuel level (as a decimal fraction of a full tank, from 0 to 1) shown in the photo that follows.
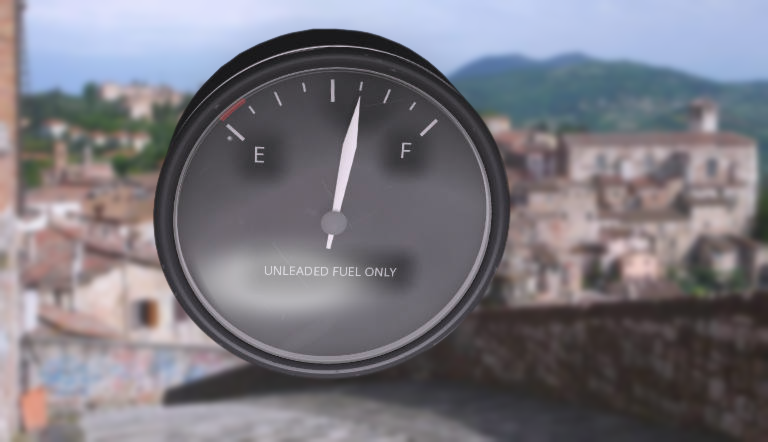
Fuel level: value=0.625
